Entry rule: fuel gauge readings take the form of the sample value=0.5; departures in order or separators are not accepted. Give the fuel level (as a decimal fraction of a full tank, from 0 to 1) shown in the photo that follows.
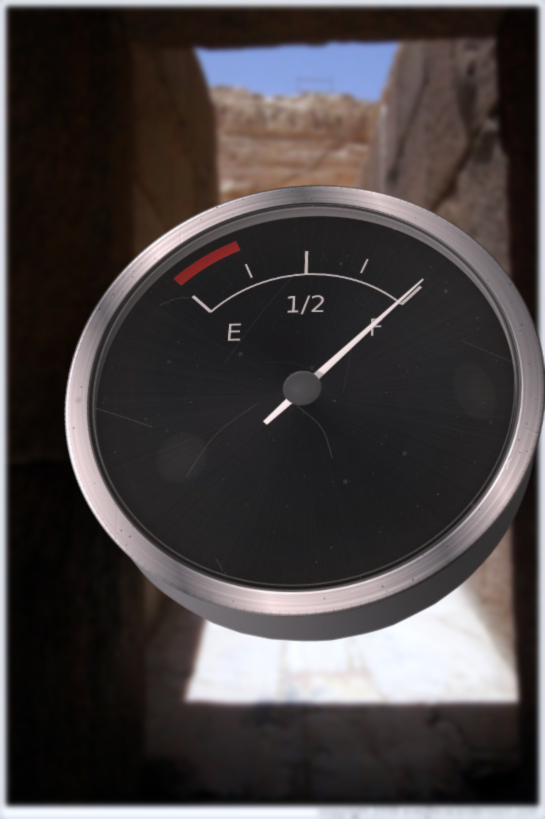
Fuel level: value=1
